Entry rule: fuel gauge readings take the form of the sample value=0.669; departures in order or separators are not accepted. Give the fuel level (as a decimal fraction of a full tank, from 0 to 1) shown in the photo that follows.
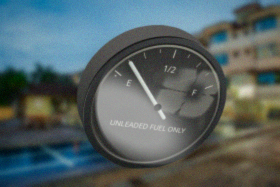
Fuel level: value=0.125
